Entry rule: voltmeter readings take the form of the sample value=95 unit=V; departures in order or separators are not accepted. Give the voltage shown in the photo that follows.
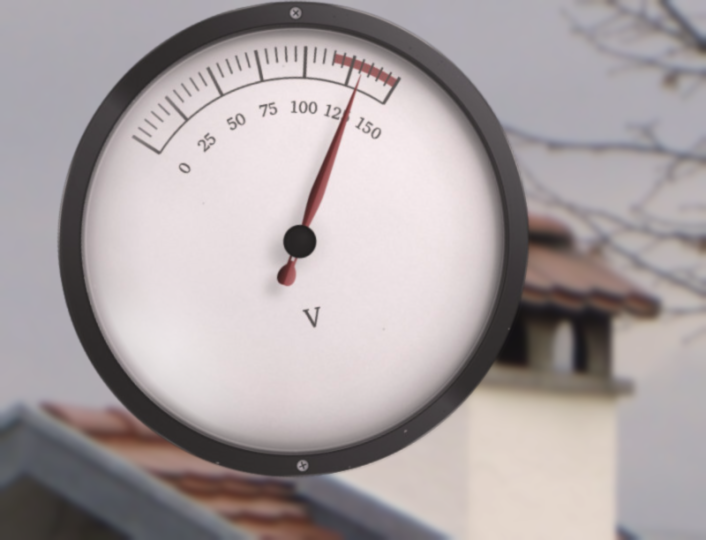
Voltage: value=130 unit=V
